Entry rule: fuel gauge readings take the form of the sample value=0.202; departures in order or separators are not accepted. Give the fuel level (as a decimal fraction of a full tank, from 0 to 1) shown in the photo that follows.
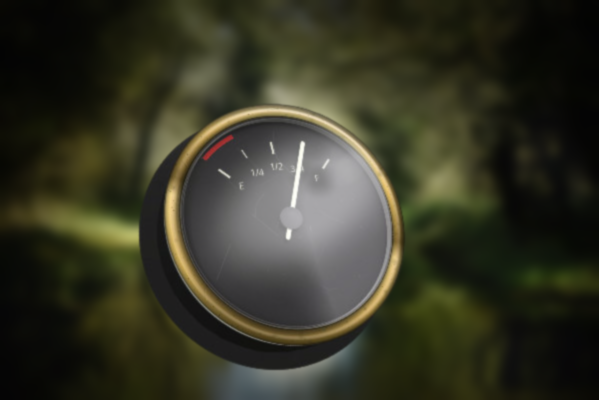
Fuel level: value=0.75
